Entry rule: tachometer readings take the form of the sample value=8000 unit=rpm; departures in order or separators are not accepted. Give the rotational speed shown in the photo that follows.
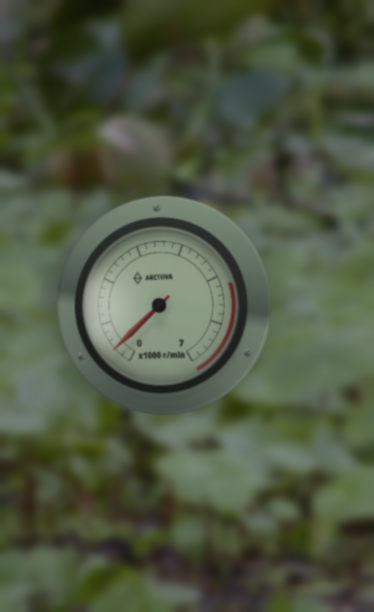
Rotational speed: value=400 unit=rpm
